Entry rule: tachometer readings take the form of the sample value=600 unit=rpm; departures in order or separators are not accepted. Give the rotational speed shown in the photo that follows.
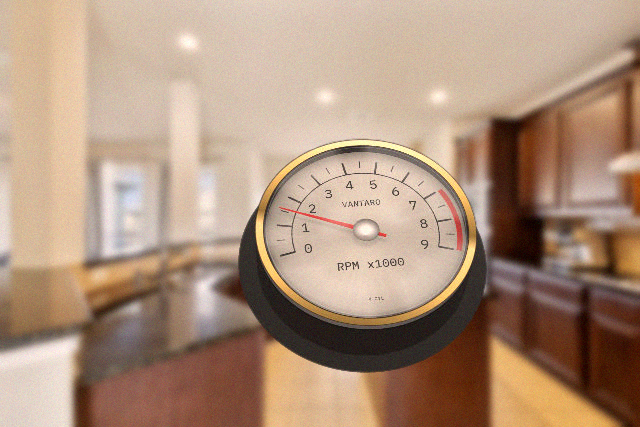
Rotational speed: value=1500 unit=rpm
